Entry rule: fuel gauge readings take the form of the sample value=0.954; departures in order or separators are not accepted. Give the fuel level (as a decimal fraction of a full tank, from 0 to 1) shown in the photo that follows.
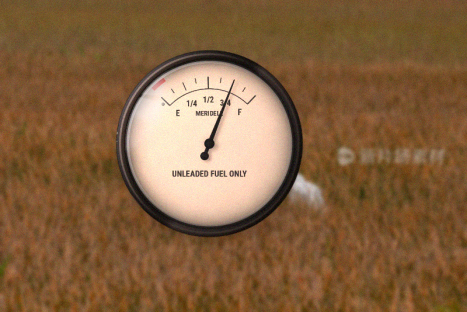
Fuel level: value=0.75
